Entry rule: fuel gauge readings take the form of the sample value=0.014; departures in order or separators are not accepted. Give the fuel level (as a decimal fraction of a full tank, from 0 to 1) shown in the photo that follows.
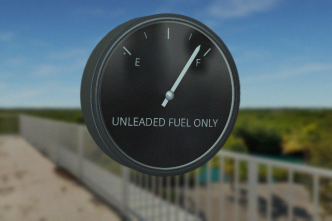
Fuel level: value=0.875
